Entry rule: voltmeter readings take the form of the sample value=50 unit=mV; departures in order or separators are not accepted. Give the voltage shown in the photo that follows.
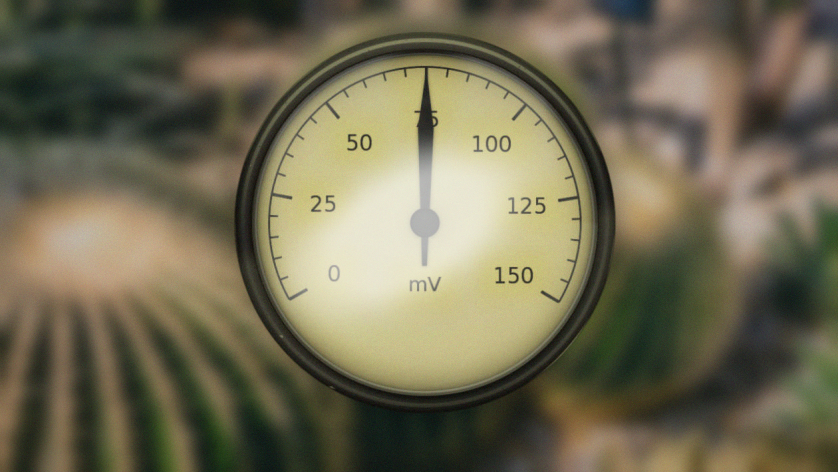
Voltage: value=75 unit=mV
